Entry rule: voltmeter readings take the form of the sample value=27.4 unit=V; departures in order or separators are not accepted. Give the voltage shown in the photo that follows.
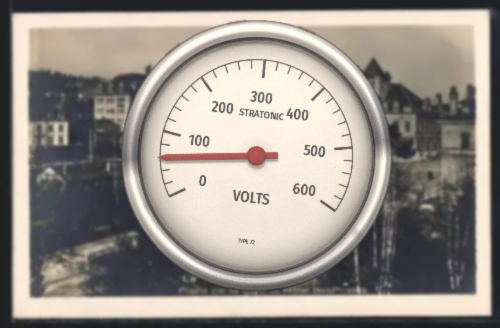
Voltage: value=60 unit=V
